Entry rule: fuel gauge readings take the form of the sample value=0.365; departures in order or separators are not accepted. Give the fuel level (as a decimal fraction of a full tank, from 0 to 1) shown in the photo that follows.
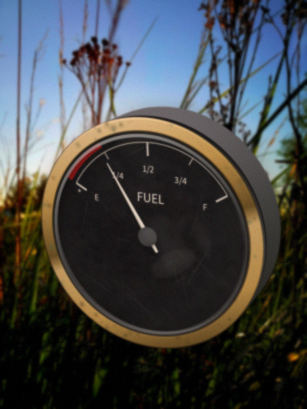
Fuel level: value=0.25
